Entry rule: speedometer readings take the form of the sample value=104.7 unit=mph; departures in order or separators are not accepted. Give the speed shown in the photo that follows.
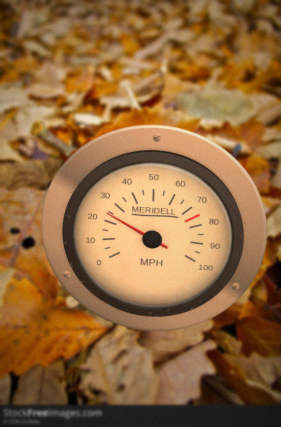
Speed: value=25 unit=mph
